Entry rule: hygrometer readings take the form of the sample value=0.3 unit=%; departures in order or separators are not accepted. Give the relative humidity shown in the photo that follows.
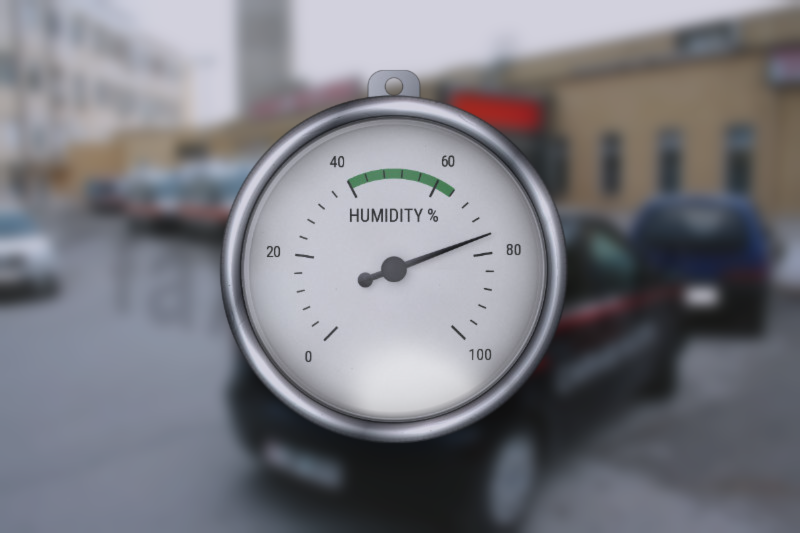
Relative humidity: value=76 unit=%
